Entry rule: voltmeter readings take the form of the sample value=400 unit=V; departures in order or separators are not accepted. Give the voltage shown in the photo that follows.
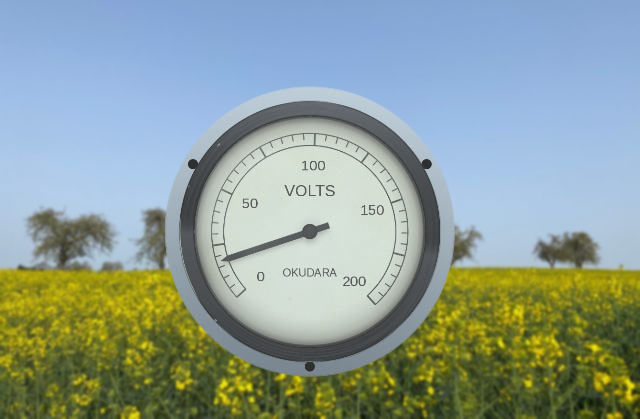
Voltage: value=17.5 unit=V
